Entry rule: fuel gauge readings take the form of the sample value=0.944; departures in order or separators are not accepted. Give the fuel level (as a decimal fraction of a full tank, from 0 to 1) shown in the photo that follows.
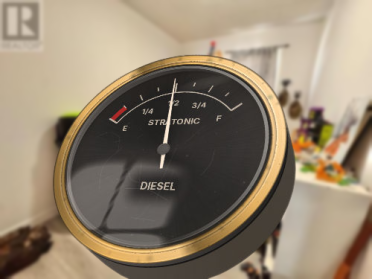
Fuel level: value=0.5
